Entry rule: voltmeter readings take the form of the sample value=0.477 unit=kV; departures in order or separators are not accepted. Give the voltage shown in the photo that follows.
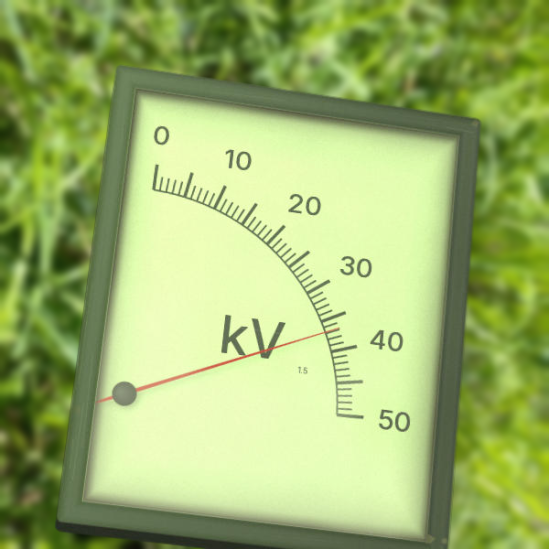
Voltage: value=37 unit=kV
